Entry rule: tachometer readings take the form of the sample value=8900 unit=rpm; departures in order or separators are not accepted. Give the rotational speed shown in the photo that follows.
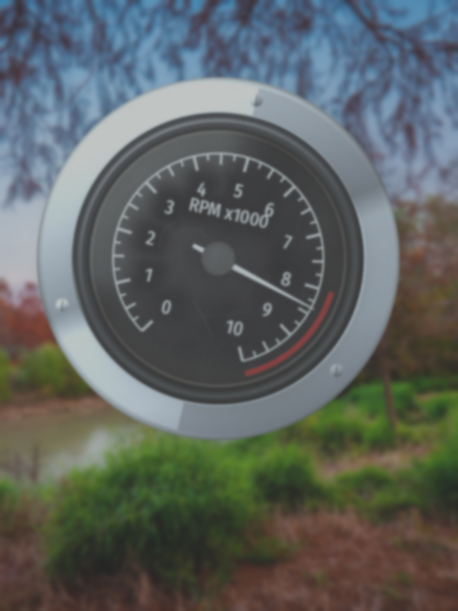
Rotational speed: value=8375 unit=rpm
